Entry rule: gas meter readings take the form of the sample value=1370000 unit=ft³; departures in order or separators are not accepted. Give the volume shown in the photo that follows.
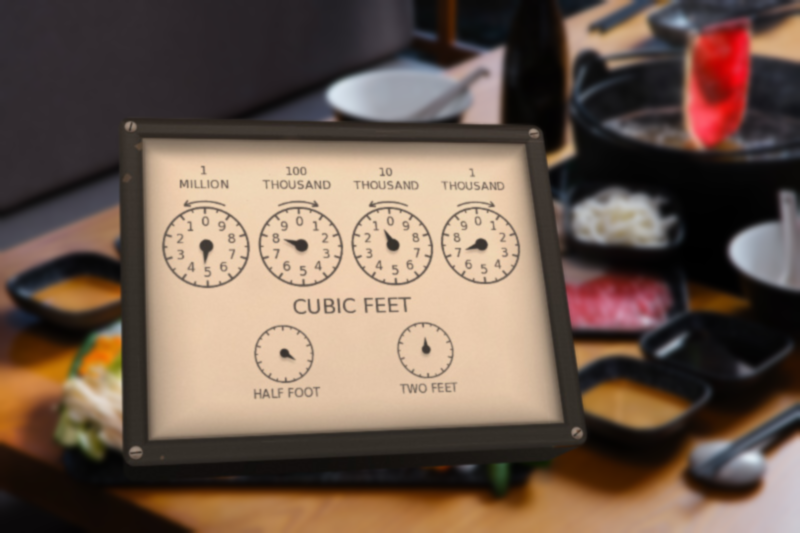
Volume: value=480700 unit=ft³
